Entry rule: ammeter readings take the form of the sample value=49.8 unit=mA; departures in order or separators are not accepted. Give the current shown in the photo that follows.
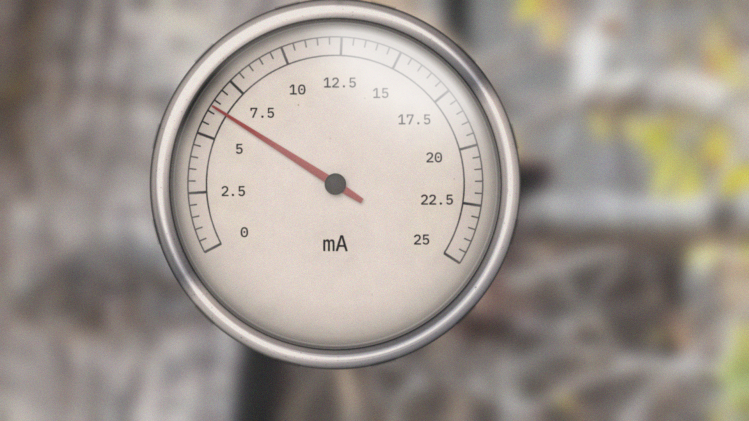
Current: value=6.25 unit=mA
